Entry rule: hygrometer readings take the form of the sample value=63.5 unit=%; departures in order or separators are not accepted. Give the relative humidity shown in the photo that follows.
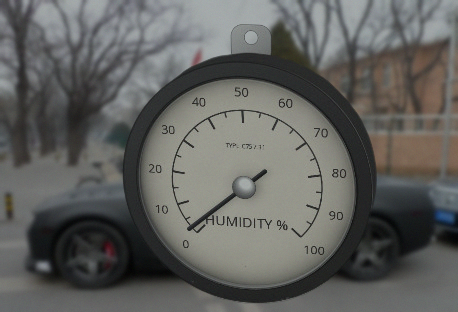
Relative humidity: value=2.5 unit=%
